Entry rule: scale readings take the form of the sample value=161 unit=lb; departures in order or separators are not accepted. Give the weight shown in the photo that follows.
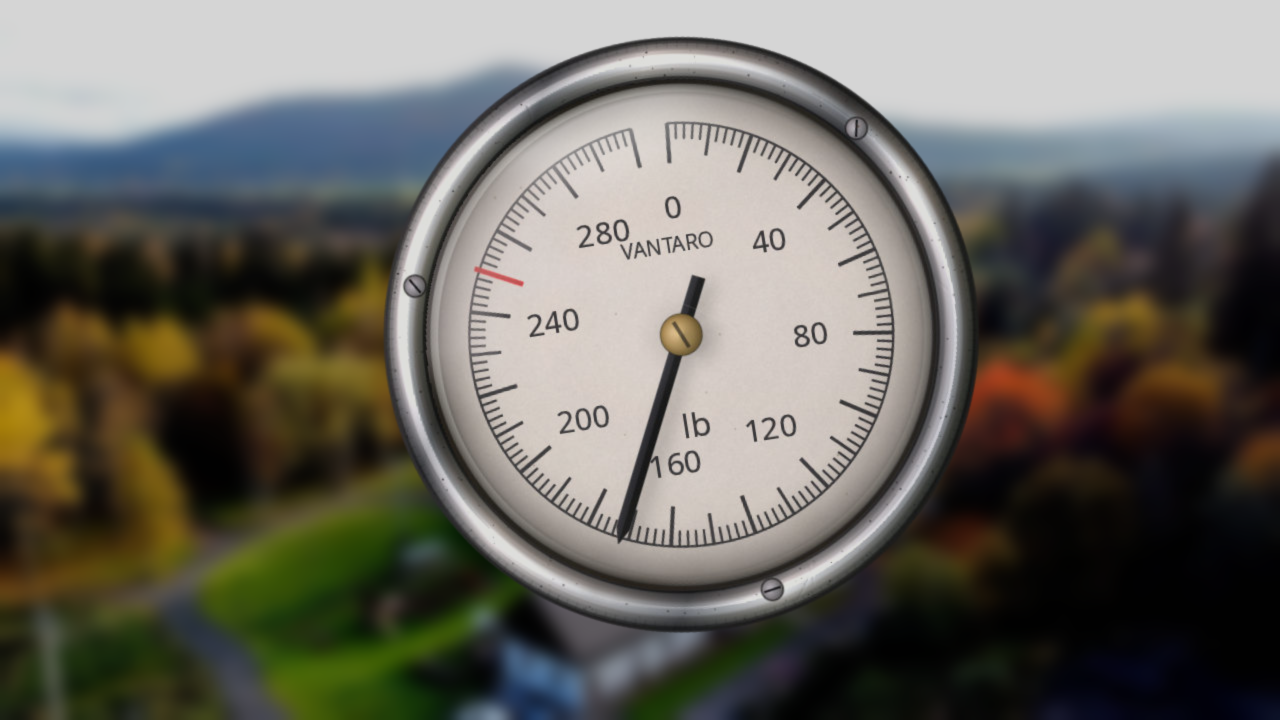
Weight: value=172 unit=lb
